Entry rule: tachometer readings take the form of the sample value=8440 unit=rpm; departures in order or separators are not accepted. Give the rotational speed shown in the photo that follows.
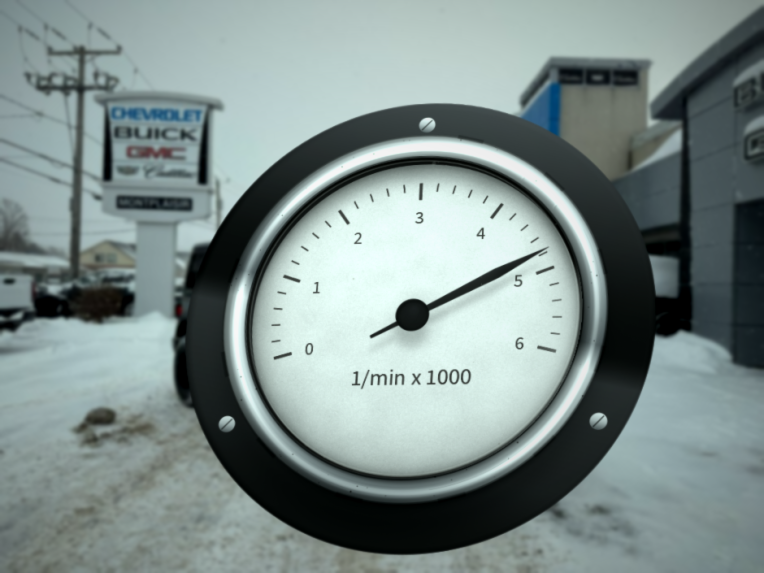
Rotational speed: value=4800 unit=rpm
